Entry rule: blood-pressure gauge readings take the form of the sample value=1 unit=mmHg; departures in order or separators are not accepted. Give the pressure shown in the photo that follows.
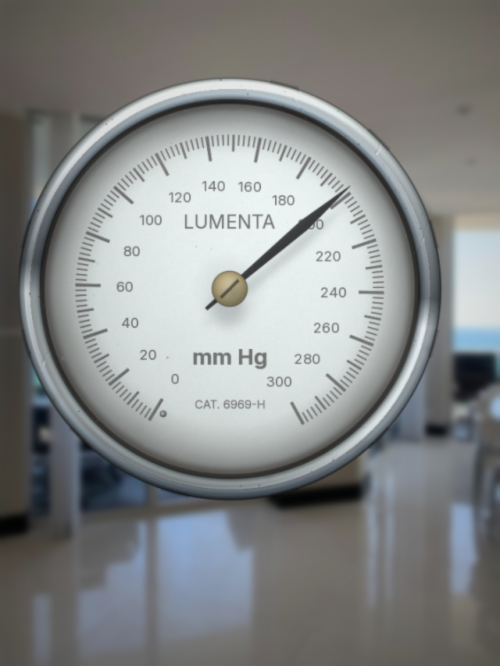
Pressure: value=198 unit=mmHg
